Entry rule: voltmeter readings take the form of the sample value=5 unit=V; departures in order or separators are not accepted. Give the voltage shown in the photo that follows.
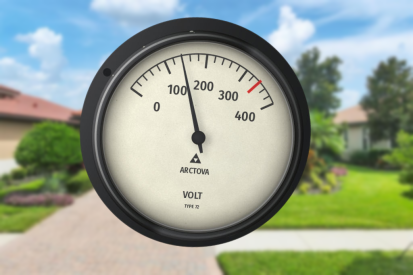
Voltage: value=140 unit=V
